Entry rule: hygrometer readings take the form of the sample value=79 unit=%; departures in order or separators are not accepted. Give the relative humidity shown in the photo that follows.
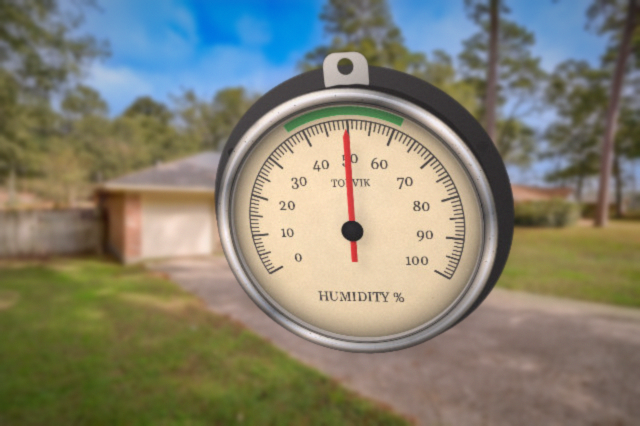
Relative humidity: value=50 unit=%
